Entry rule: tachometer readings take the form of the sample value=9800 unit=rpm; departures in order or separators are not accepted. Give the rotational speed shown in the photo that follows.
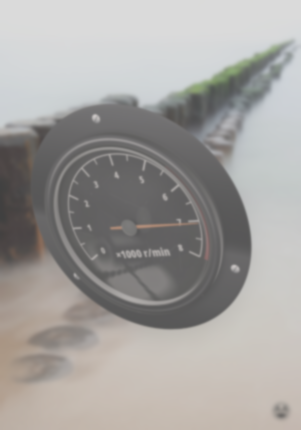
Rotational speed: value=7000 unit=rpm
